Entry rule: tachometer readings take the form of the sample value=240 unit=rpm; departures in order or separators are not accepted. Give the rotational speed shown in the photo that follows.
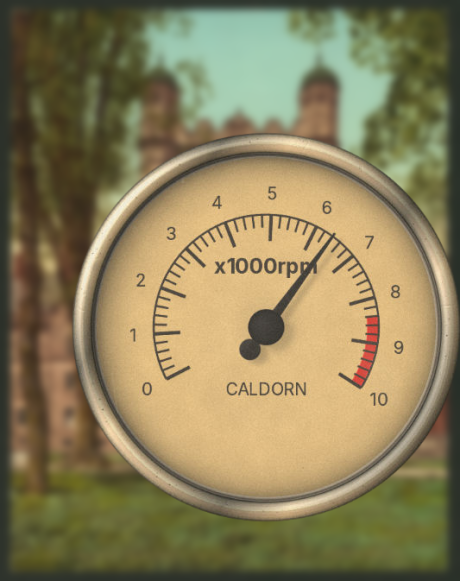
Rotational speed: value=6400 unit=rpm
